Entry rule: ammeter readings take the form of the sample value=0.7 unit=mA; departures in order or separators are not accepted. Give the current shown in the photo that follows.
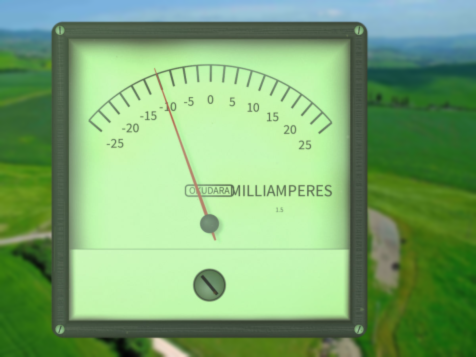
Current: value=-10 unit=mA
